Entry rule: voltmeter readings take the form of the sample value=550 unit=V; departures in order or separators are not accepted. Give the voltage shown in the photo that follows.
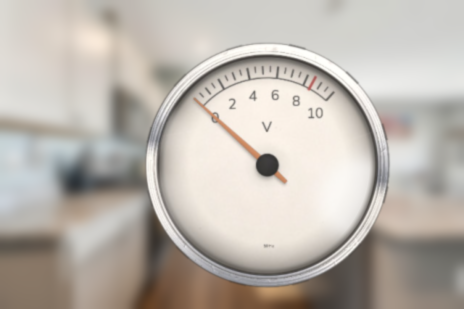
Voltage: value=0 unit=V
